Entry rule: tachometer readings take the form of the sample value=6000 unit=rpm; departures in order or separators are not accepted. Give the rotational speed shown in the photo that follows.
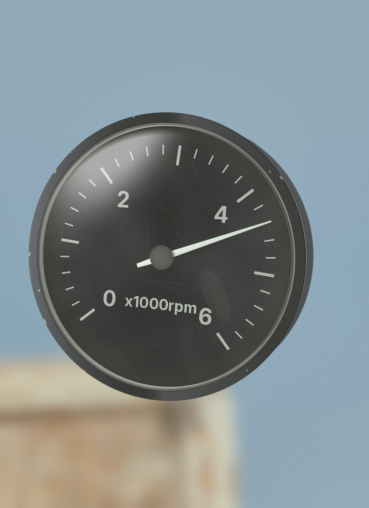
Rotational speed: value=4400 unit=rpm
